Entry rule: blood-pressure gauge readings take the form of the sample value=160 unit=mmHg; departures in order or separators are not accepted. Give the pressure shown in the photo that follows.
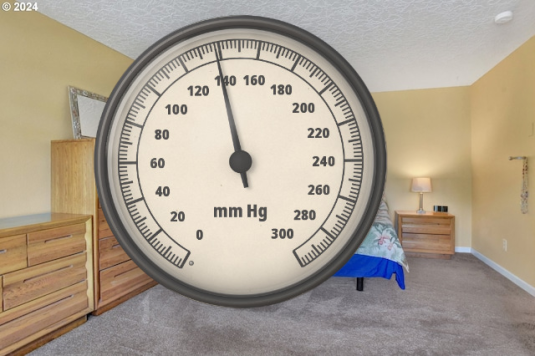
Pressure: value=138 unit=mmHg
